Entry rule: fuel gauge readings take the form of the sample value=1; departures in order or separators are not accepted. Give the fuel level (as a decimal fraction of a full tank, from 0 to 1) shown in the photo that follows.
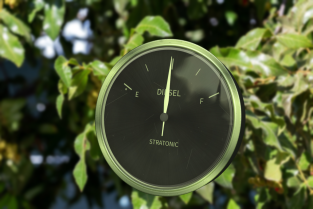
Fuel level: value=0.5
